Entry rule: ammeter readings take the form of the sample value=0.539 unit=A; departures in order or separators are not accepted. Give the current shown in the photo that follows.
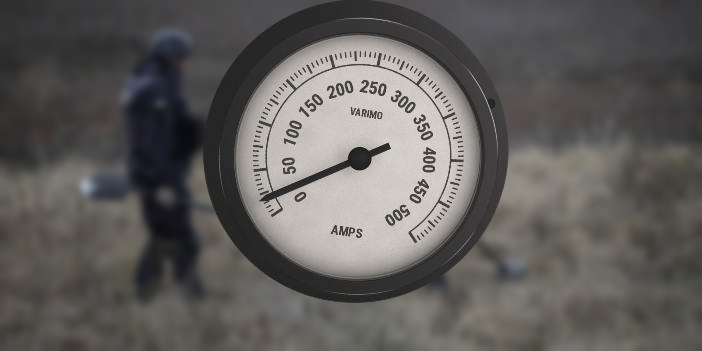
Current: value=20 unit=A
